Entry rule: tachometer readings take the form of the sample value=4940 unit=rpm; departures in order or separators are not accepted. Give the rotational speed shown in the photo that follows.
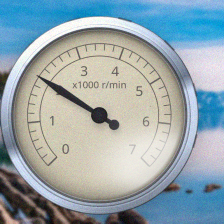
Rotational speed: value=2000 unit=rpm
